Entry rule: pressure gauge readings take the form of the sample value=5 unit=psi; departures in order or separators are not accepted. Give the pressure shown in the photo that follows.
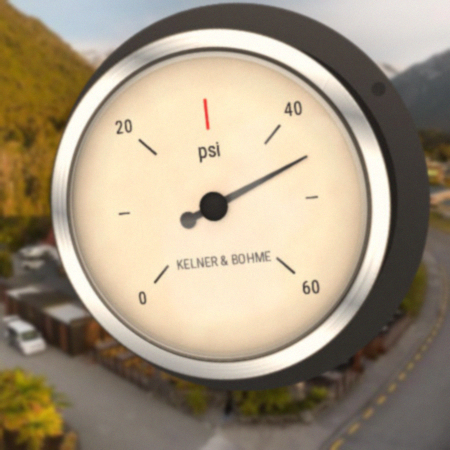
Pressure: value=45 unit=psi
